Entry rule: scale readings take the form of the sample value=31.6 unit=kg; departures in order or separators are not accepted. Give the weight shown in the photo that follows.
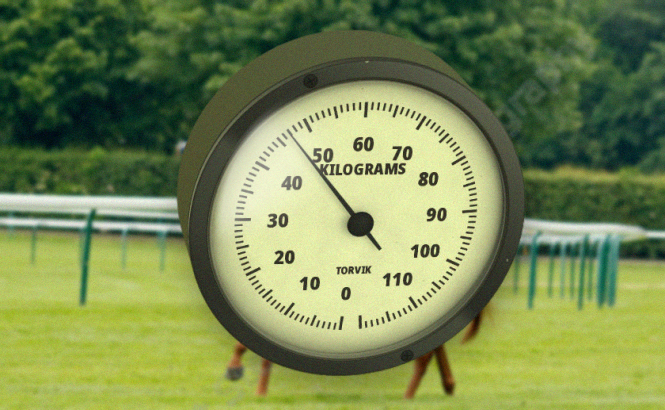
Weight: value=47 unit=kg
